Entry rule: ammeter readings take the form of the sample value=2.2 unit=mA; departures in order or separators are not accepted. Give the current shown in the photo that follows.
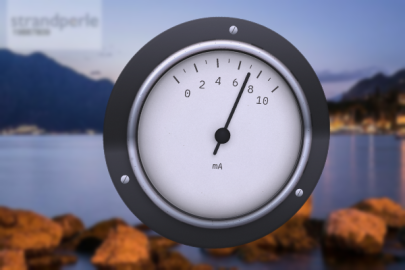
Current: value=7 unit=mA
